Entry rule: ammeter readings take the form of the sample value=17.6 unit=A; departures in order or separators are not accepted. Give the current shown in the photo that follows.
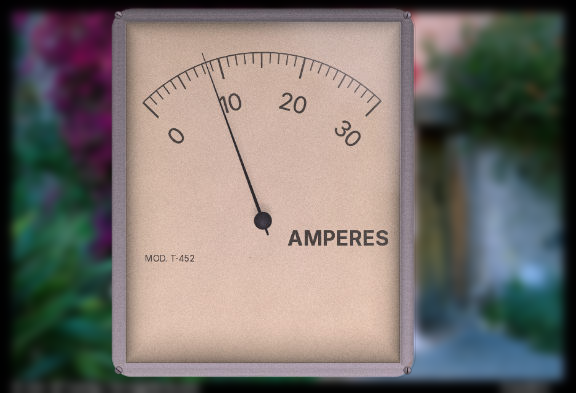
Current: value=8.5 unit=A
